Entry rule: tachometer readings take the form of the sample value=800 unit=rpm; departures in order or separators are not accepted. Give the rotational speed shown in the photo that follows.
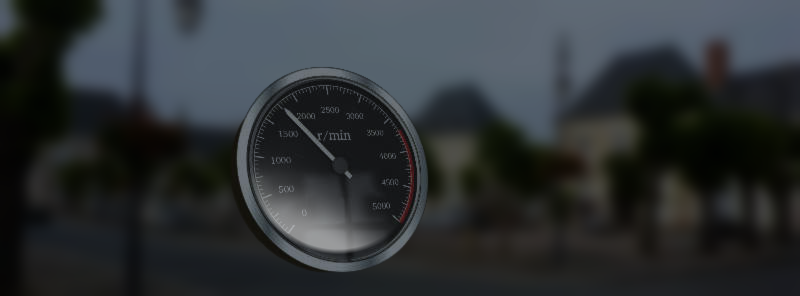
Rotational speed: value=1750 unit=rpm
